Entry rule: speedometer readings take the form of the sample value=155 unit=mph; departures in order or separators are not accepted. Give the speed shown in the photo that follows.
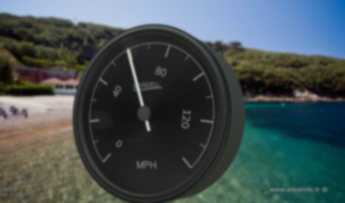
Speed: value=60 unit=mph
